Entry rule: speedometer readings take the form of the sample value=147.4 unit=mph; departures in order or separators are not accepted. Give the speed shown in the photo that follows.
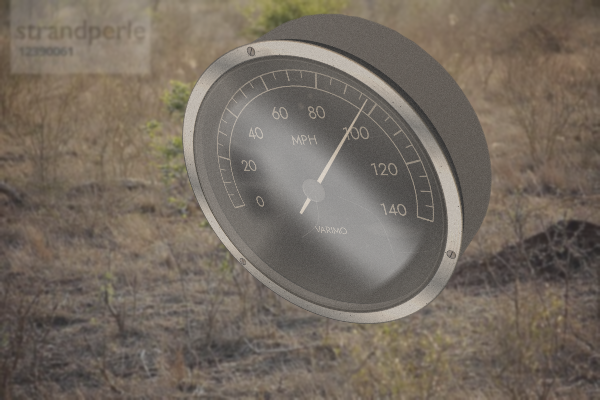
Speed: value=97.5 unit=mph
